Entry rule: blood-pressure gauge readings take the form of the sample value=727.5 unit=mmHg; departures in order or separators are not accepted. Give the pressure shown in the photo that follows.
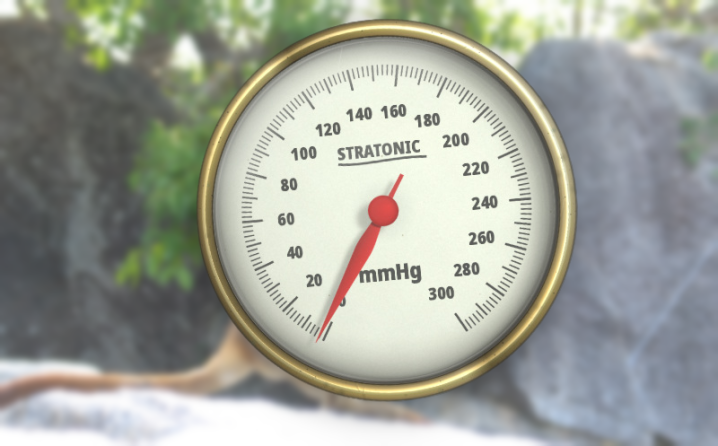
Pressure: value=2 unit=mmHg
